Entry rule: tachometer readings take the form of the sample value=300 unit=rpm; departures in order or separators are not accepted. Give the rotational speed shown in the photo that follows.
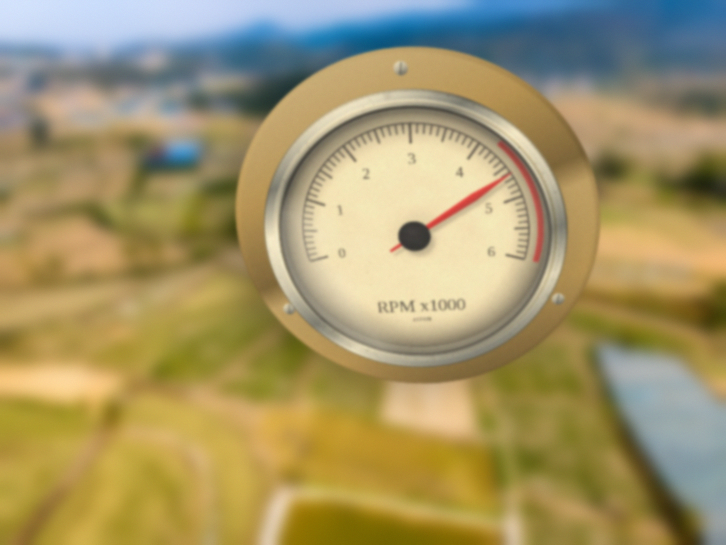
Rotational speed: value=4600 unit=rpm
